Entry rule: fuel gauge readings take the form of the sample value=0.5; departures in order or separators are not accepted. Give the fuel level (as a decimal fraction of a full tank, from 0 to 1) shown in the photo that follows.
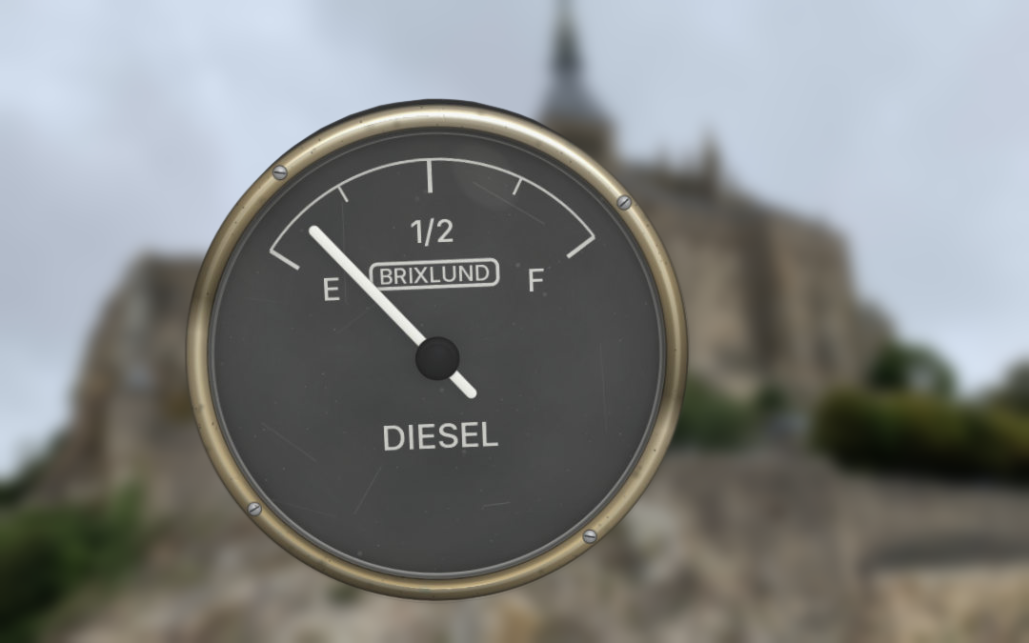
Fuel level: value=0.125
